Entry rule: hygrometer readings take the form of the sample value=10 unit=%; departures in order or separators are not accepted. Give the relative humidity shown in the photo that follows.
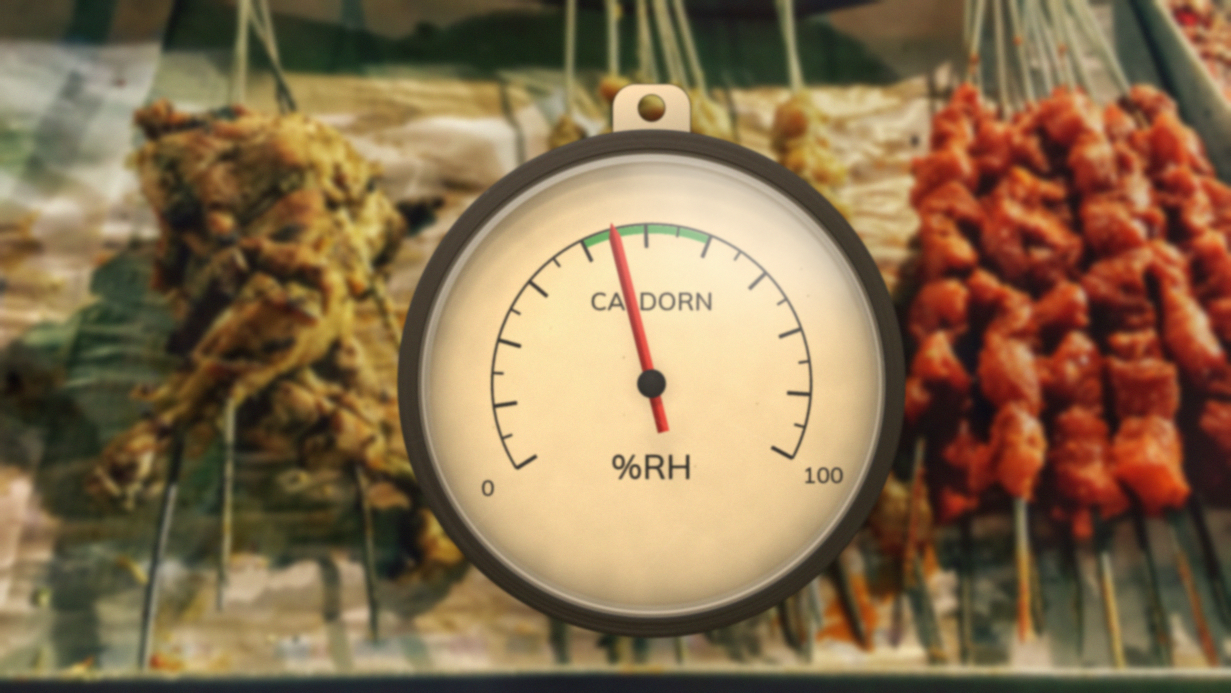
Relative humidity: value=45 unit=%
